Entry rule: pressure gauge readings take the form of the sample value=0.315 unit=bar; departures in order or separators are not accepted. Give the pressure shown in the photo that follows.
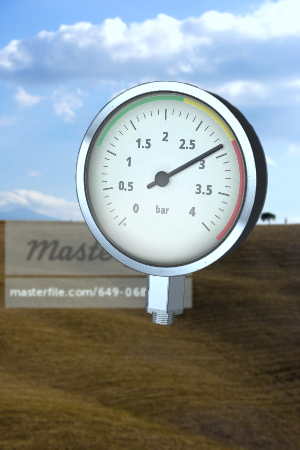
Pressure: value=2.9 unit=bar
